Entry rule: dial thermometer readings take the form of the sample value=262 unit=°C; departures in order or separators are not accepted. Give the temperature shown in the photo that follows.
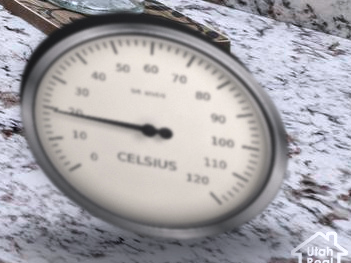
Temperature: value=20 unit=°C
